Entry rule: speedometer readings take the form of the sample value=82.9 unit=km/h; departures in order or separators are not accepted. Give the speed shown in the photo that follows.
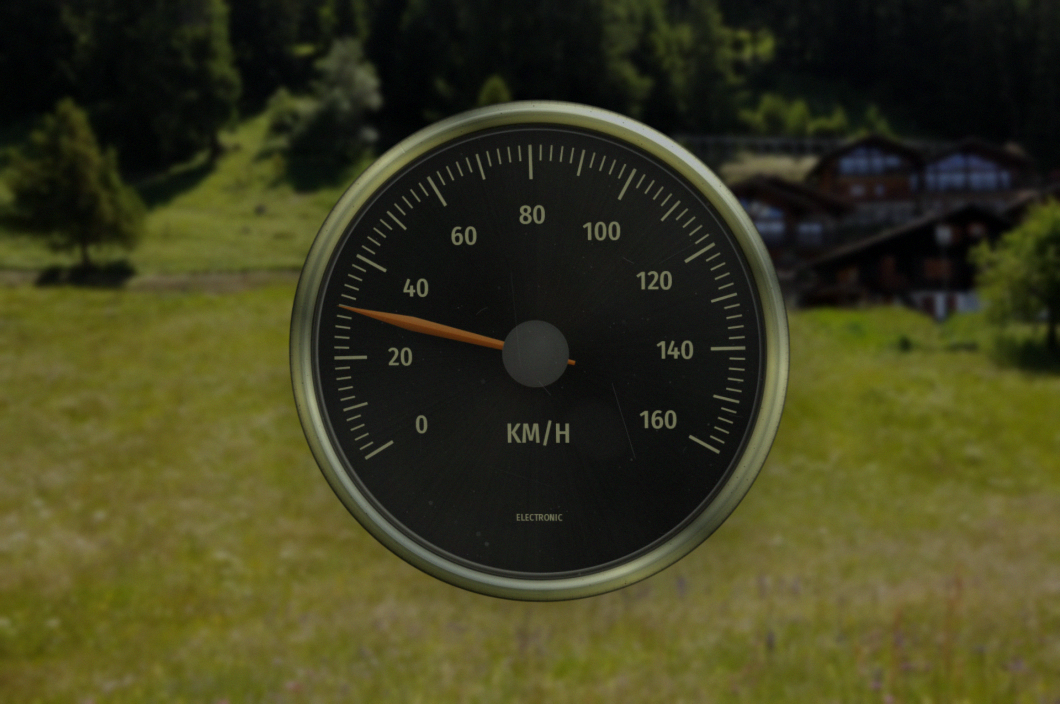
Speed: value=30 unit=km/h
